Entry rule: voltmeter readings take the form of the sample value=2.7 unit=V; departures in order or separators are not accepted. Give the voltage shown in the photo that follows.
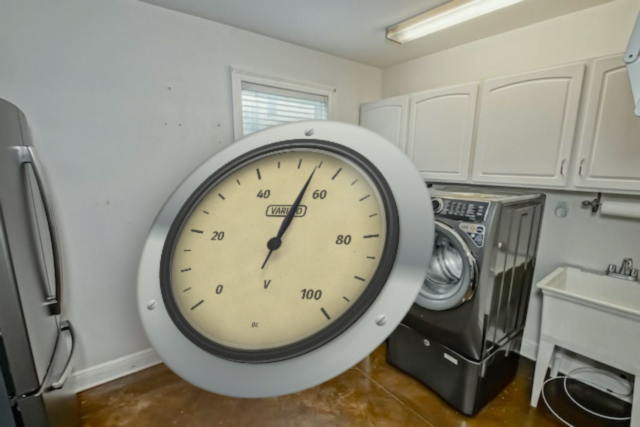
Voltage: value=55 unit=V
